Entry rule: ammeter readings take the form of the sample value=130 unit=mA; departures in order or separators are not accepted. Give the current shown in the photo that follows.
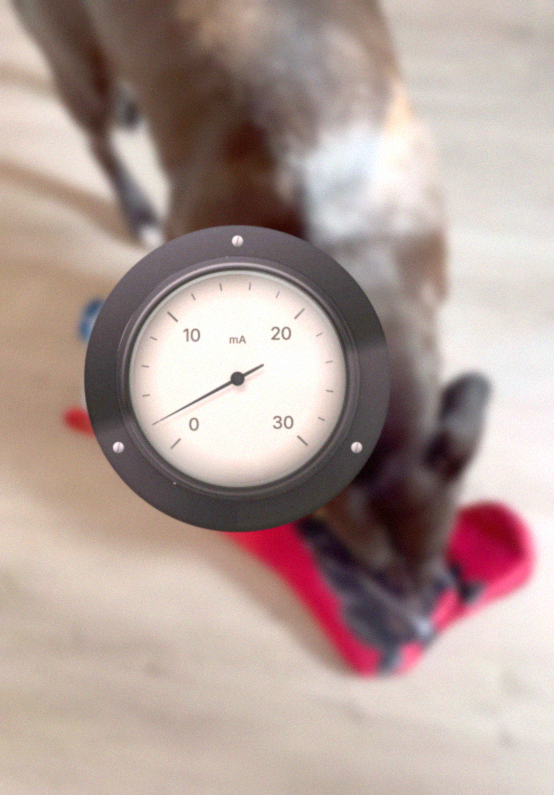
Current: value=2 unit=mA
